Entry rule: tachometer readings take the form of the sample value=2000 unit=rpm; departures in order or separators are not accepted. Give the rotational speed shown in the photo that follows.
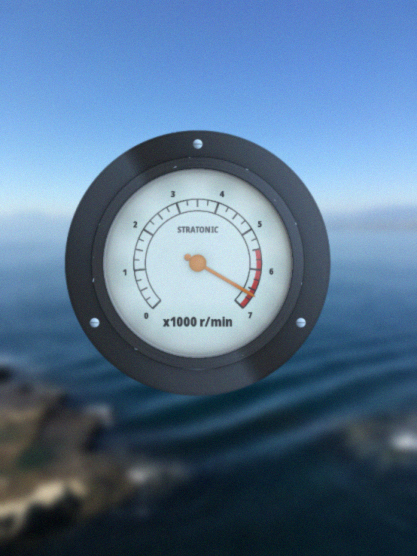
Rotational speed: value=6625 unit=rpm
